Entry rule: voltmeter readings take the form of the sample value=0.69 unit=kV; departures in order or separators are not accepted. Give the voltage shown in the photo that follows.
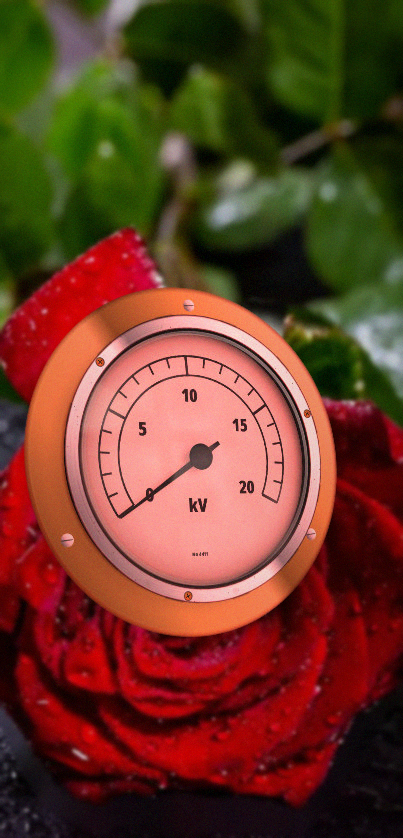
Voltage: value=0 unit=kV
